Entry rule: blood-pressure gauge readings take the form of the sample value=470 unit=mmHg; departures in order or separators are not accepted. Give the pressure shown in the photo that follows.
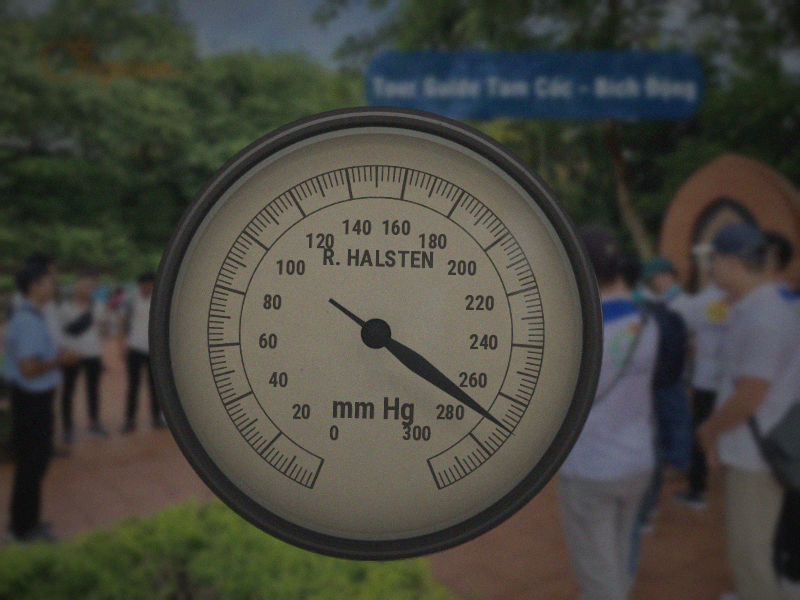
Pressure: value=270 unit=mmHg
